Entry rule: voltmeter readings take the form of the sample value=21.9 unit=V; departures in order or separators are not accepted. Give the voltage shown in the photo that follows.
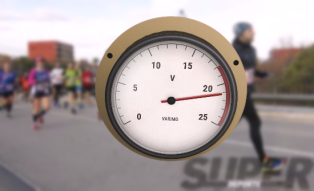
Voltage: value=21 unit=V
